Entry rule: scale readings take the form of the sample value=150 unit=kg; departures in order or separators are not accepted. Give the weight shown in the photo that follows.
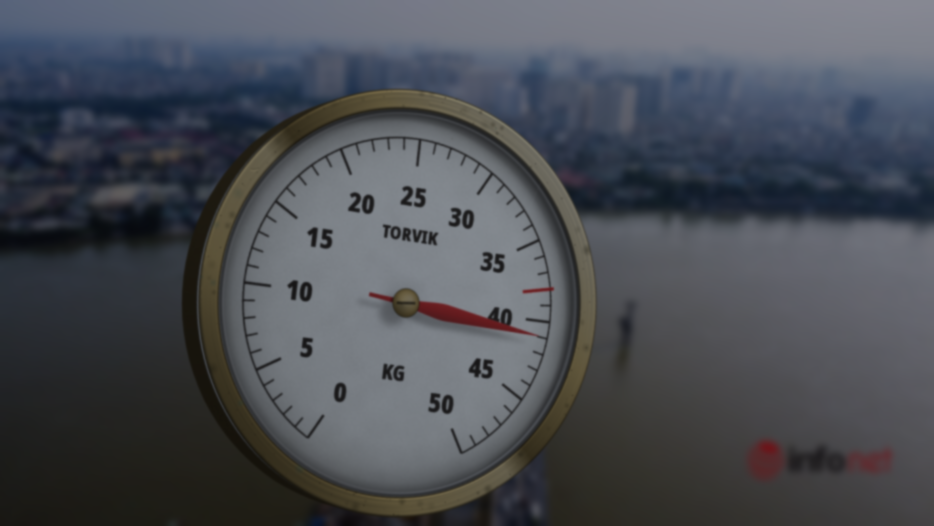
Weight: value=41 unit=kg
